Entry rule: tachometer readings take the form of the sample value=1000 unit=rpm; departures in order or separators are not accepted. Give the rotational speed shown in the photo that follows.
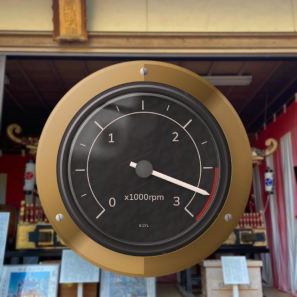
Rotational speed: value=2750 unit=rpm
